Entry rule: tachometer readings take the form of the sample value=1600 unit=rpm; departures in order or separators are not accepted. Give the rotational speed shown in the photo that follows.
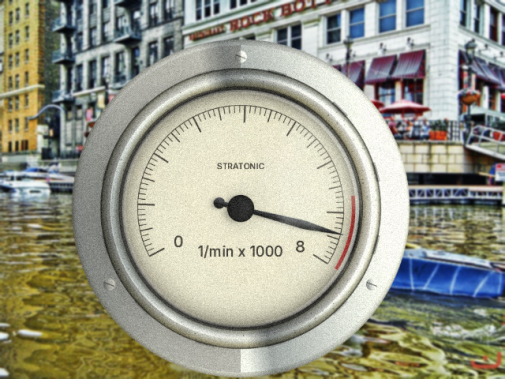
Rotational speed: value=7400 unit=rpm
